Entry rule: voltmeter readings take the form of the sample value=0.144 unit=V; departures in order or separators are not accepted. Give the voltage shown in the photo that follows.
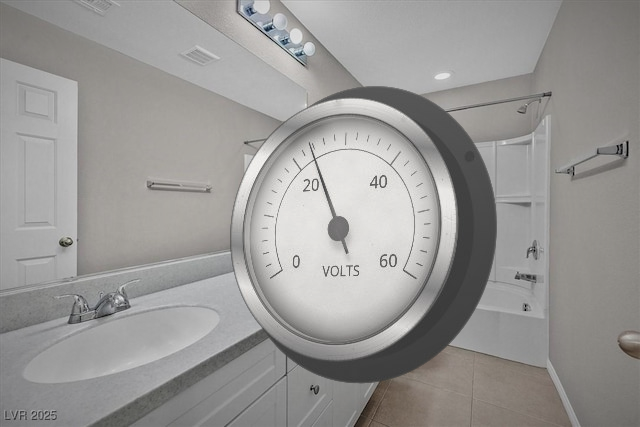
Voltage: value=24 unit=V
